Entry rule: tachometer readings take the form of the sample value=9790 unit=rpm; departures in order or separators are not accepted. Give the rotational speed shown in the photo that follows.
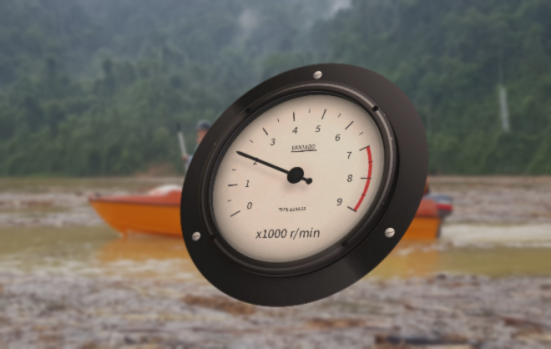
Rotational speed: value=2000 unit=rpm
